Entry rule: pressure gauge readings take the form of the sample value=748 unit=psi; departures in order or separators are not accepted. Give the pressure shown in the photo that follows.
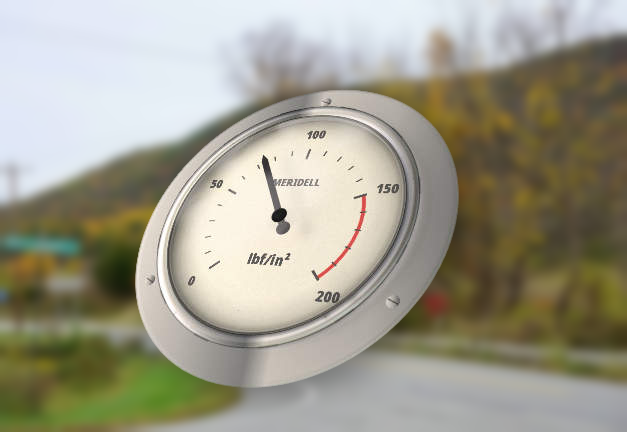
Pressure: value=75 unit=psi
